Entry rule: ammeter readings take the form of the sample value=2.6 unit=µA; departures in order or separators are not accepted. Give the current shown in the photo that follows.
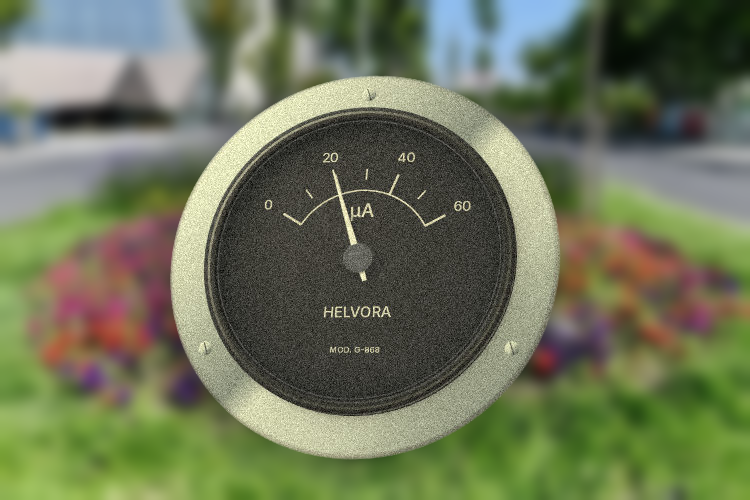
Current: value=20 unit=µA
